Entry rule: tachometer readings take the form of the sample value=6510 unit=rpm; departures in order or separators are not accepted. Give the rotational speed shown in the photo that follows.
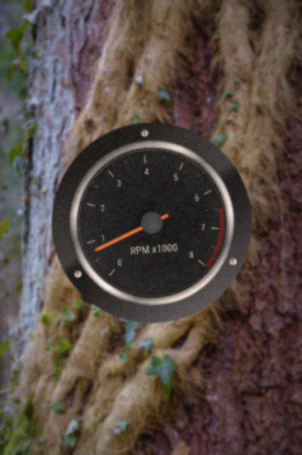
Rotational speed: value=750 unit=rpm
